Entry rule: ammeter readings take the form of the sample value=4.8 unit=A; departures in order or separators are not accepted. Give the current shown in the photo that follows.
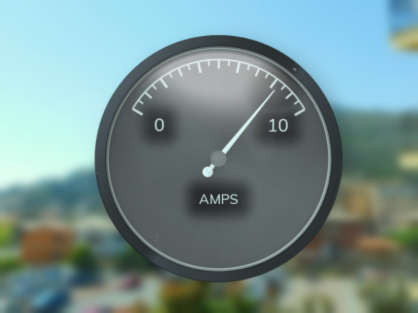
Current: value=8.25 unit=A
